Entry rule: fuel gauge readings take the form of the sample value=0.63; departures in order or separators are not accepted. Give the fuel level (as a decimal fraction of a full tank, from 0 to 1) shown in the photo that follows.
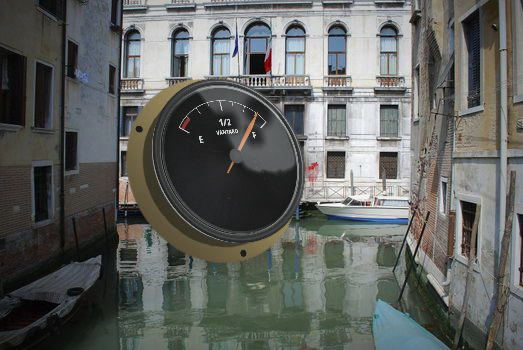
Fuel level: value=0.875
